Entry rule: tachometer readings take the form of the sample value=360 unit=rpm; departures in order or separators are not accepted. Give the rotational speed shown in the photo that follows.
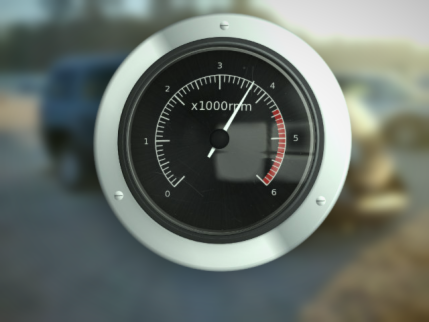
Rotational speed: value=3700 unit=rpm
